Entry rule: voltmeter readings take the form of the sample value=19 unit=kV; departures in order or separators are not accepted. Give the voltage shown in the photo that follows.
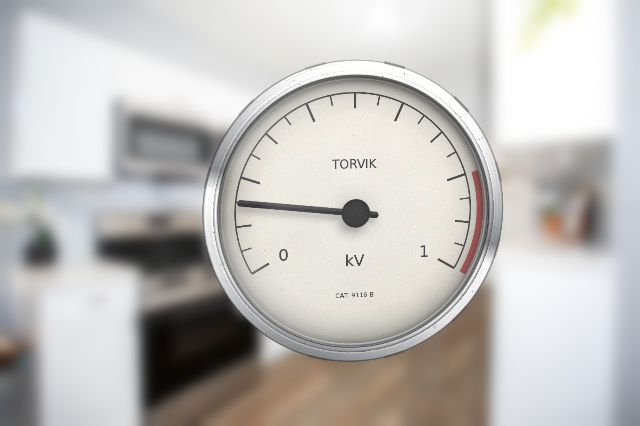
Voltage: value=0.15 unit=kV
